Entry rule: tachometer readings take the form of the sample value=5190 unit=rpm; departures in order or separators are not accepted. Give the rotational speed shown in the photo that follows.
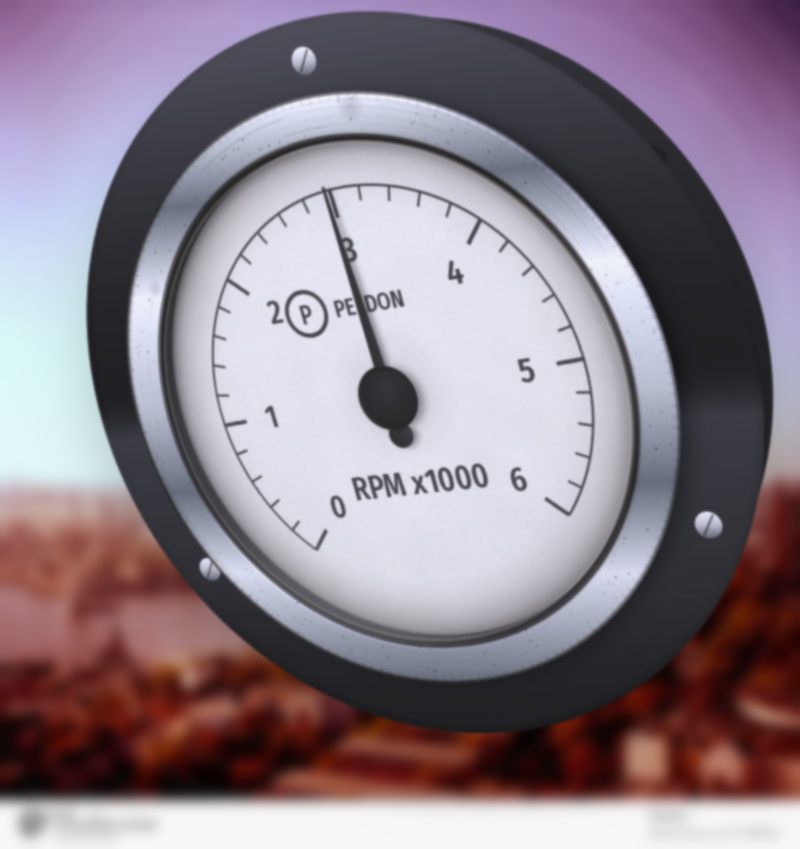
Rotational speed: value=3000 unit=rpm
